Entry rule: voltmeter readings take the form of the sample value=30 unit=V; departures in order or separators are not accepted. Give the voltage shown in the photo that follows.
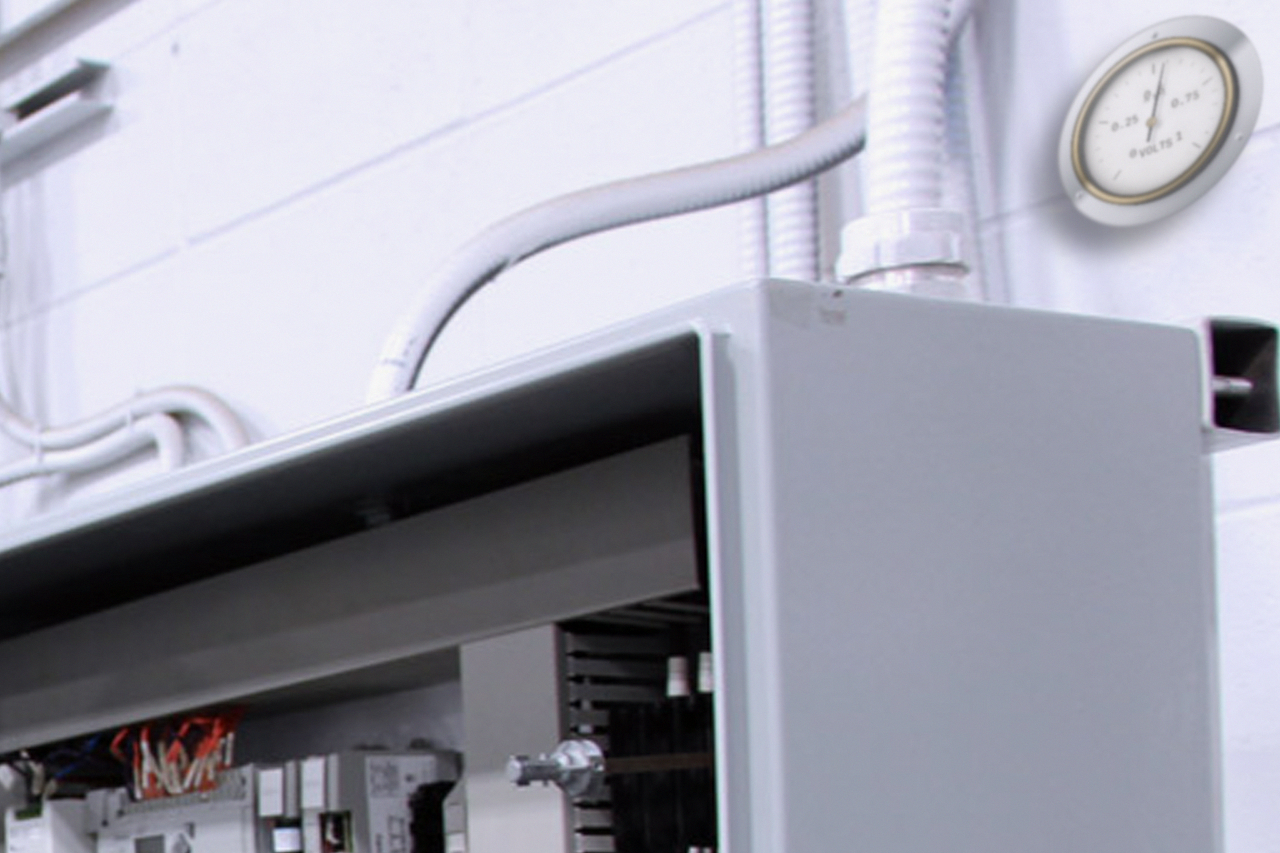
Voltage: value=0.55 unit=V
